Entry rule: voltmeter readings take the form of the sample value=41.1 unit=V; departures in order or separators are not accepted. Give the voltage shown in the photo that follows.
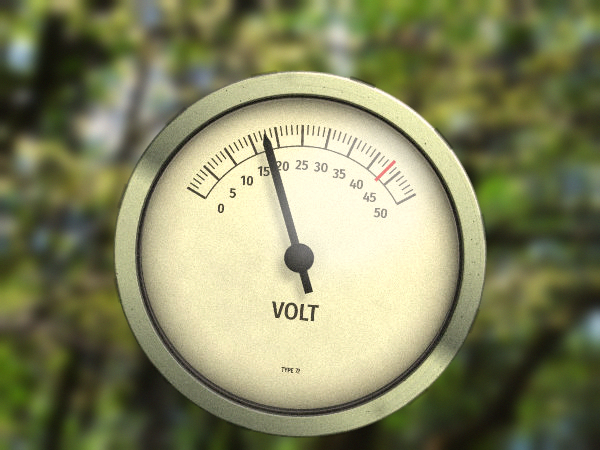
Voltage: value=18 unit=V
